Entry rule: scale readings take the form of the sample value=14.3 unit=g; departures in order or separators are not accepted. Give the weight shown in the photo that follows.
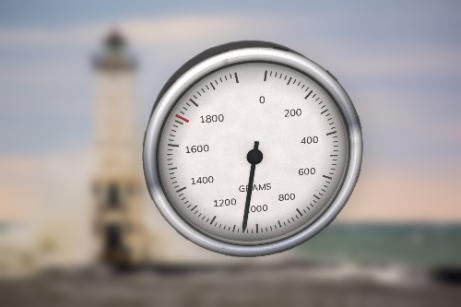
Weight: value=1060 unit=g
